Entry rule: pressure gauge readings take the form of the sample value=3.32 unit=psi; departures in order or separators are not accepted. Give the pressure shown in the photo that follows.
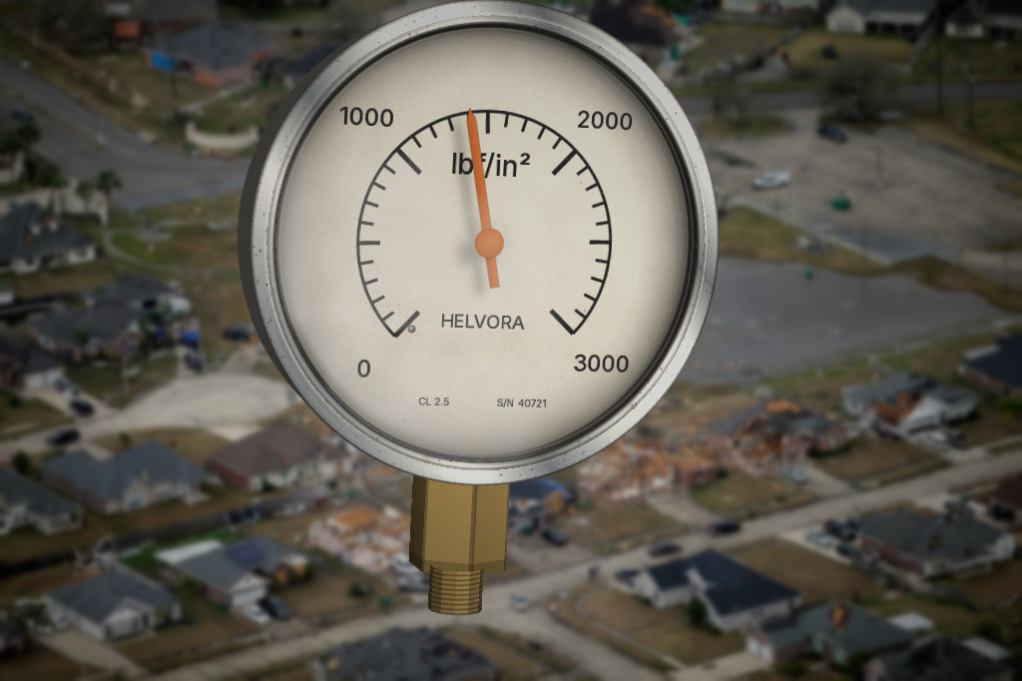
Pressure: value=1400 unit=psi
